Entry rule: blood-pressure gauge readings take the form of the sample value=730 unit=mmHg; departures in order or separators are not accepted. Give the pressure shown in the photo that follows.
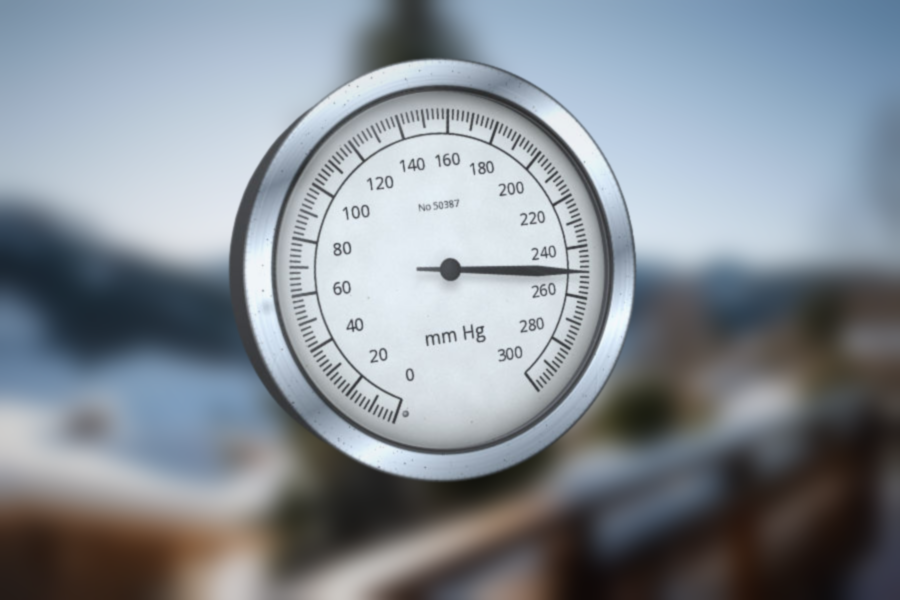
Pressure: value=250 unit=mmHg
